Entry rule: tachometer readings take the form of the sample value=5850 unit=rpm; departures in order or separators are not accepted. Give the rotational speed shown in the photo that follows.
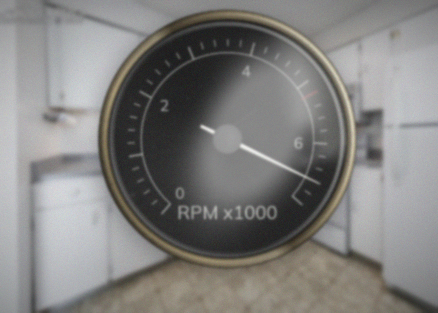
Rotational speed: value=6600 unit=rpm
